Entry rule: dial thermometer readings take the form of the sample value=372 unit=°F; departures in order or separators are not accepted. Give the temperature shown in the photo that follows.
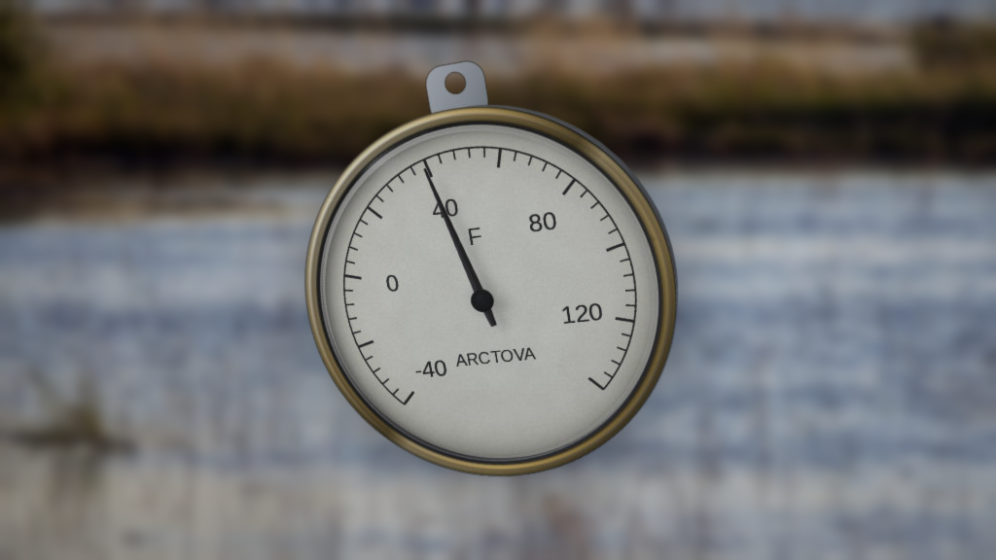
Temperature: value=40 unit=°F
